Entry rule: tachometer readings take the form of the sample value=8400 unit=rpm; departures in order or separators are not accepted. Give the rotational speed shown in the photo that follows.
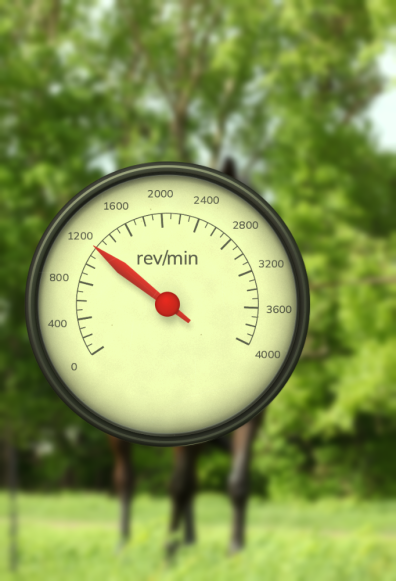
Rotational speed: value=1200 unit=rpm
